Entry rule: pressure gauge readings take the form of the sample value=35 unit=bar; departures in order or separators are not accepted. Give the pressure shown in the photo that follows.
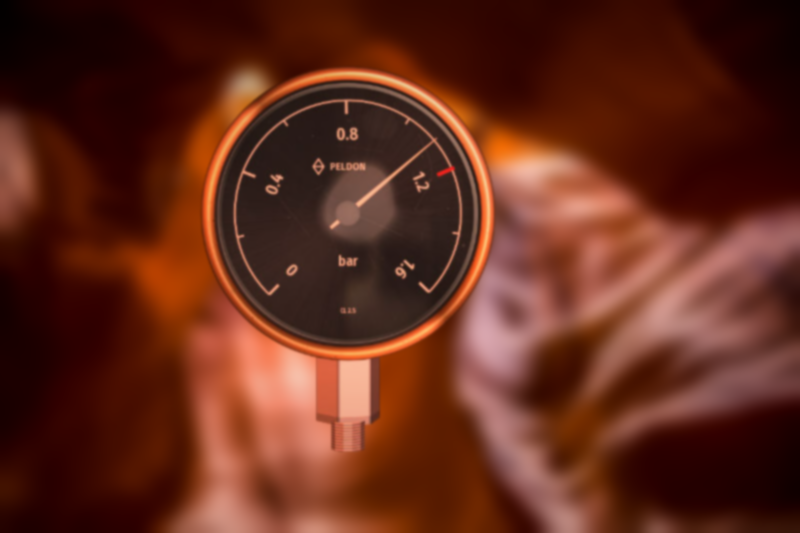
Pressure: value=1.1 unit=bar
